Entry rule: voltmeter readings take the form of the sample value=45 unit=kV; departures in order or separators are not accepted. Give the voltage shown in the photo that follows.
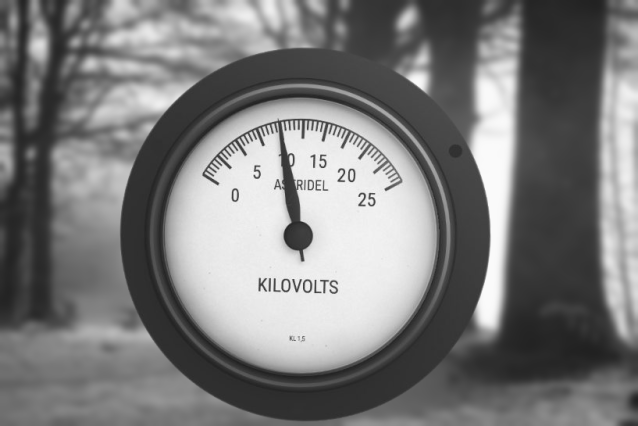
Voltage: value=10 unit=kV
